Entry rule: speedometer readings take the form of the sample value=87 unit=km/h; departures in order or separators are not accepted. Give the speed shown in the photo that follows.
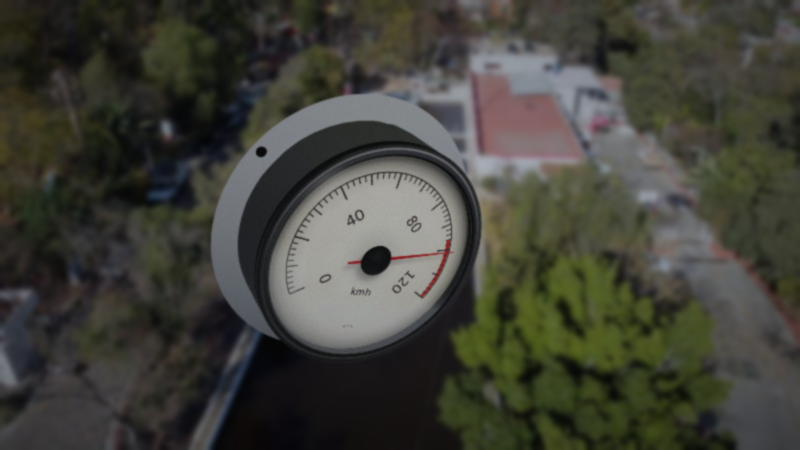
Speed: value=100 unit=km/h
